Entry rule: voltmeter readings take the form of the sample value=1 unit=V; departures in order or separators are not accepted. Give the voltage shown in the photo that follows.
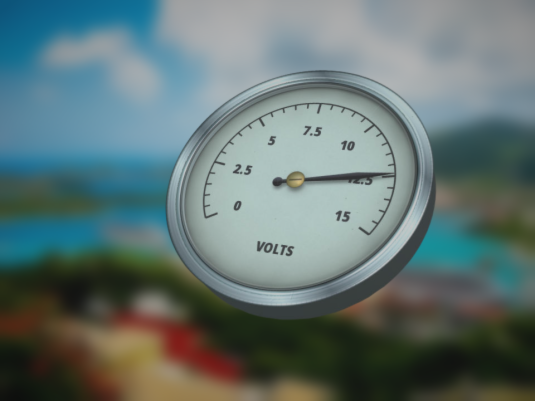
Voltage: value=12.5 unit=V
